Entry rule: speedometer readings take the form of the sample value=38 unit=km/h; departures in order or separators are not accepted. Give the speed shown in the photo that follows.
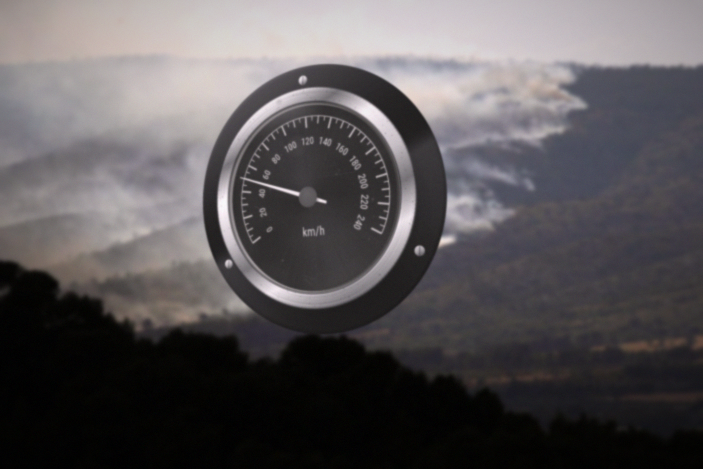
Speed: value=50 unit=km/h
